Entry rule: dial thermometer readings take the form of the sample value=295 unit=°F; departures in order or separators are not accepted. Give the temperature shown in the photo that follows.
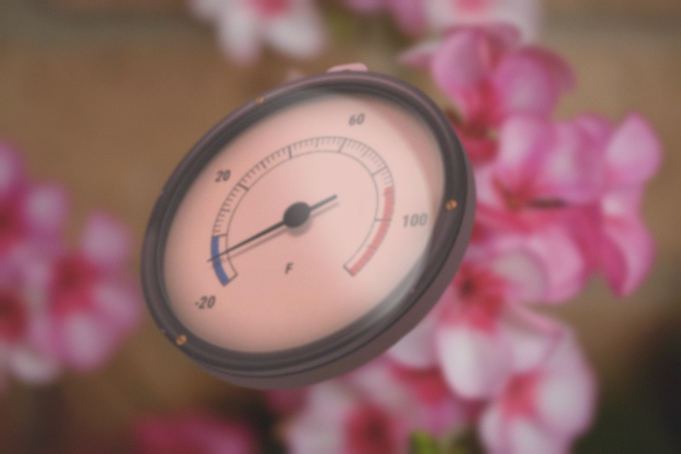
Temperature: value=-10 unit=°F
